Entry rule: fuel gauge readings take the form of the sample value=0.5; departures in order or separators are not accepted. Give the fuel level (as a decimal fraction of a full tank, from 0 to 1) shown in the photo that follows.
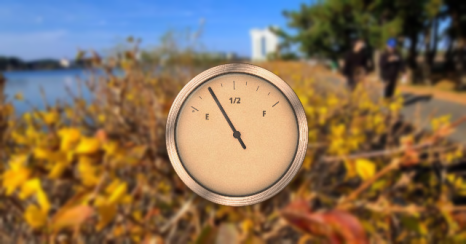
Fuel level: value=0.25
